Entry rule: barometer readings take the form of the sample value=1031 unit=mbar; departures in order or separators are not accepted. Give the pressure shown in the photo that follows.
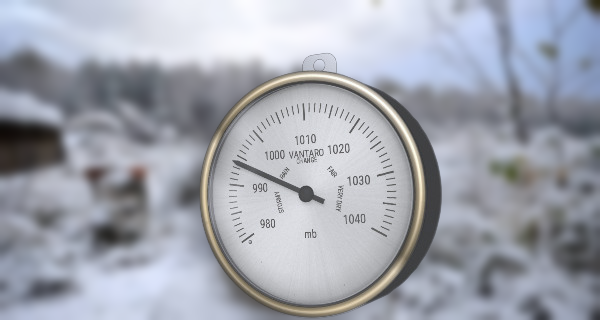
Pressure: value=994 unit=mbar
